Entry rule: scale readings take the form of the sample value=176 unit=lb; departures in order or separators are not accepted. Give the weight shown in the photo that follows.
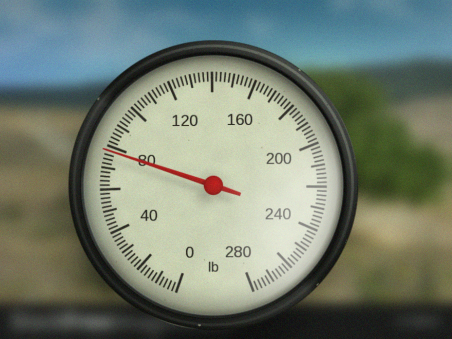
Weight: value=78 unit=lb
